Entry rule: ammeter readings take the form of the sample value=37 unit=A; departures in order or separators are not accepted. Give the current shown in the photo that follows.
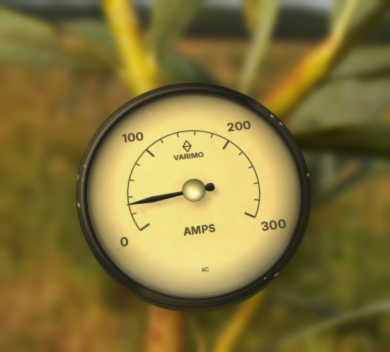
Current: value=30 unit=A
